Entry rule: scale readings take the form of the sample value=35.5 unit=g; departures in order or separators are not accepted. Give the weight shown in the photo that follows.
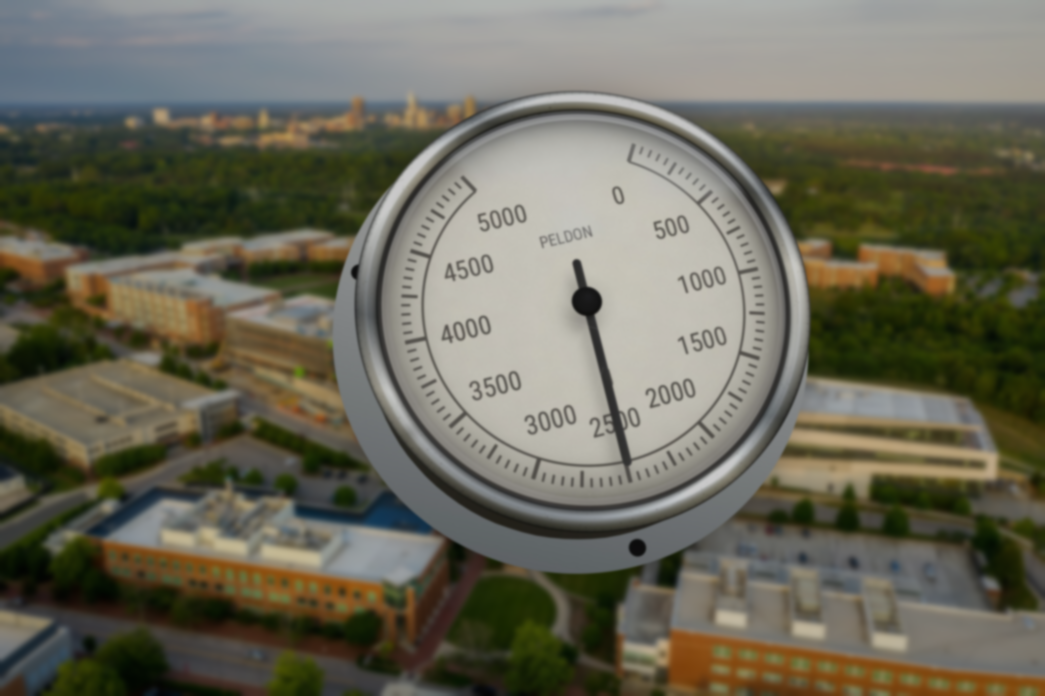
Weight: value=2500 unit=g
